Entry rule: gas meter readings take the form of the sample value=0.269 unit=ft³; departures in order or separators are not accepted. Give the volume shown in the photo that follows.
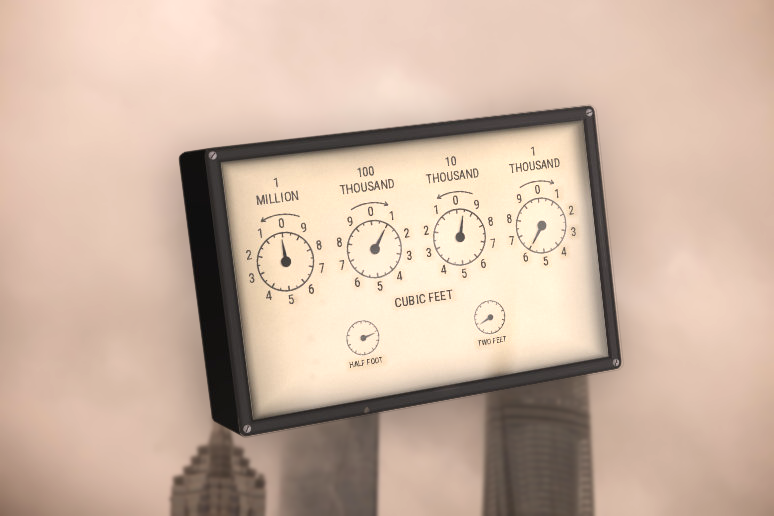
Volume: value=9600 unit=ft³
